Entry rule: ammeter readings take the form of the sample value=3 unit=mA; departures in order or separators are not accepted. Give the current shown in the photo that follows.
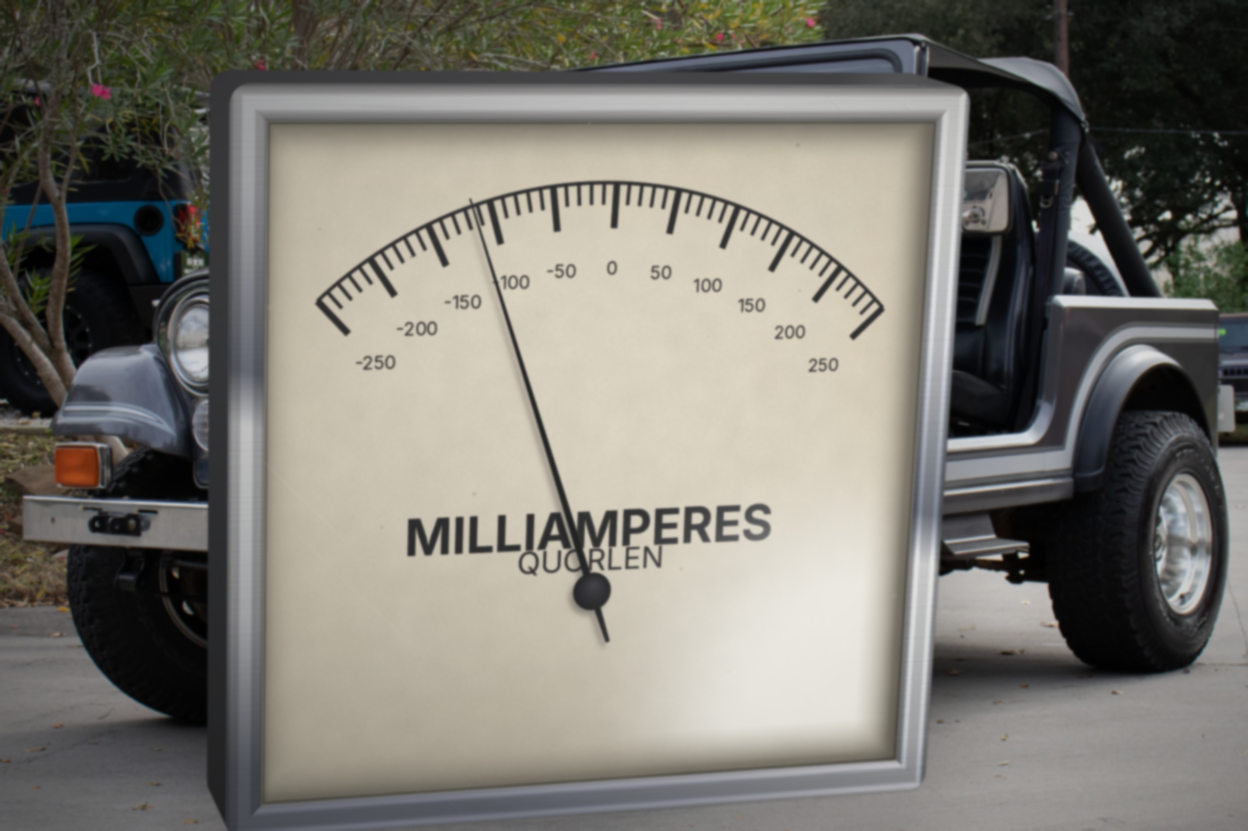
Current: value=-115 unit=mA
